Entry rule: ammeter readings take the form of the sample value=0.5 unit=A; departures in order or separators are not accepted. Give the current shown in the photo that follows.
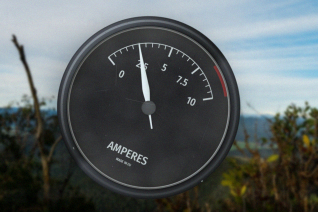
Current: value=2.5 unit=A
